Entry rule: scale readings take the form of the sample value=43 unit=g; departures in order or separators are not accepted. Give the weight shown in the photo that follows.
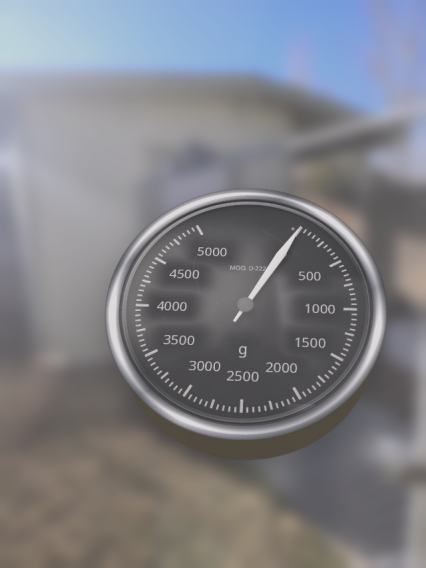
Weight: value=0 unit=g
